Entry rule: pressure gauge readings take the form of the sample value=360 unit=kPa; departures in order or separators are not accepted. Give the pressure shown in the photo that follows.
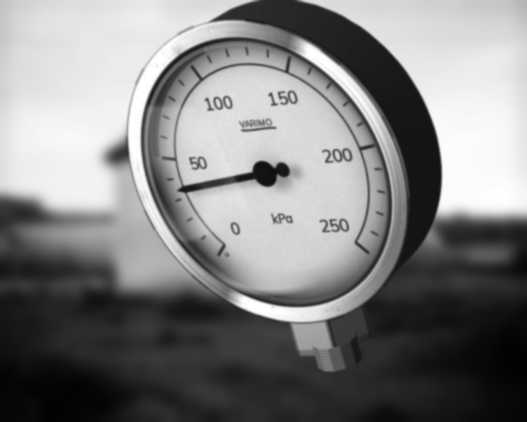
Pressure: value=35 unit=kPa
